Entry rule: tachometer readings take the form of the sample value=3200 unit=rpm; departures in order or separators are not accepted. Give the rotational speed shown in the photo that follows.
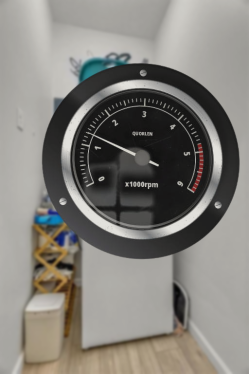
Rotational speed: value=1300 unit=rpm
